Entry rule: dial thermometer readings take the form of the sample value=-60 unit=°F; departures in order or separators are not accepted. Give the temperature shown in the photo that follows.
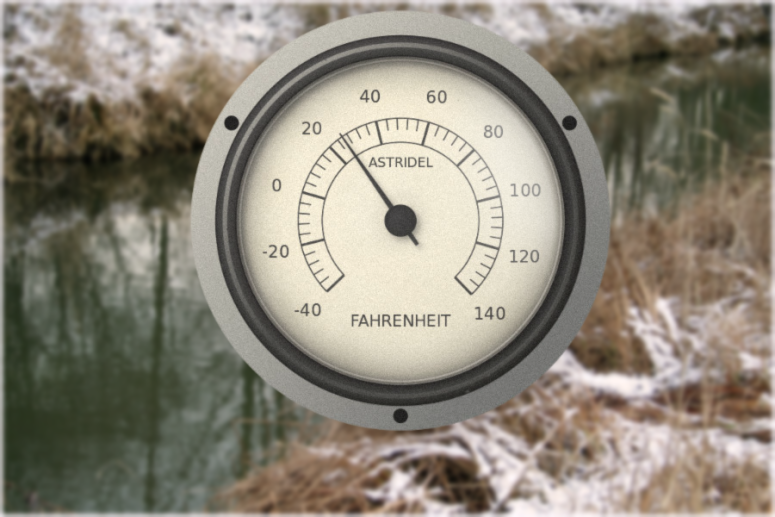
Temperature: value=26 unit=°F
